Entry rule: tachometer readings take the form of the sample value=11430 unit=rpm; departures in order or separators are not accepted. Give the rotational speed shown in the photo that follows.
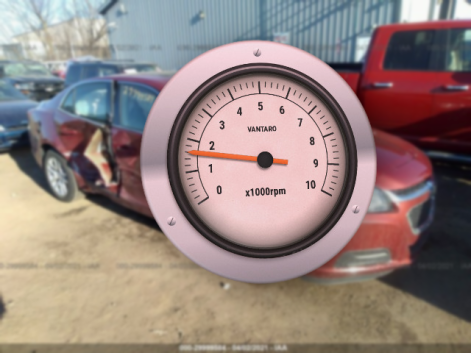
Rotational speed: value=1600 unit=rpm
